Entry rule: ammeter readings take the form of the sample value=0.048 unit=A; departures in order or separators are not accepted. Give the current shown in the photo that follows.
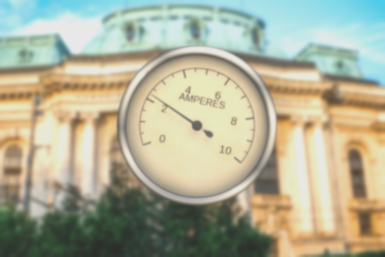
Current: value=2.25 unit=A
